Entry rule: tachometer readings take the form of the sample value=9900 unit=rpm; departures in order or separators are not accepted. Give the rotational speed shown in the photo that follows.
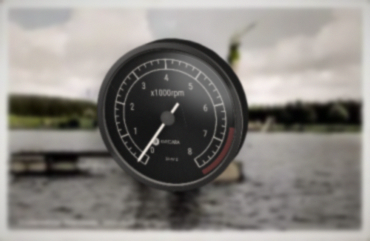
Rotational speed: value=200 unit=rpm
